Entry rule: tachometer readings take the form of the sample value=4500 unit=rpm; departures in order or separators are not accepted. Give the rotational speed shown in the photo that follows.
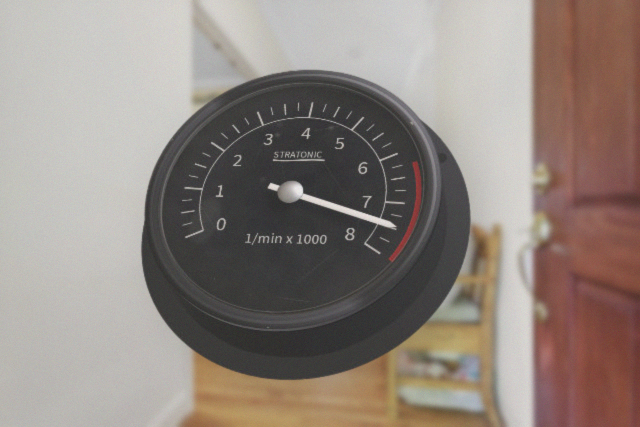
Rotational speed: value=7500 unit=rpm
